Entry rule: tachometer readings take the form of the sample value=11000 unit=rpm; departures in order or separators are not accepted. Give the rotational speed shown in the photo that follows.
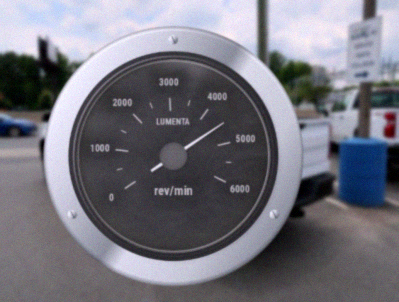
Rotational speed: value=4500 unit=rpm
